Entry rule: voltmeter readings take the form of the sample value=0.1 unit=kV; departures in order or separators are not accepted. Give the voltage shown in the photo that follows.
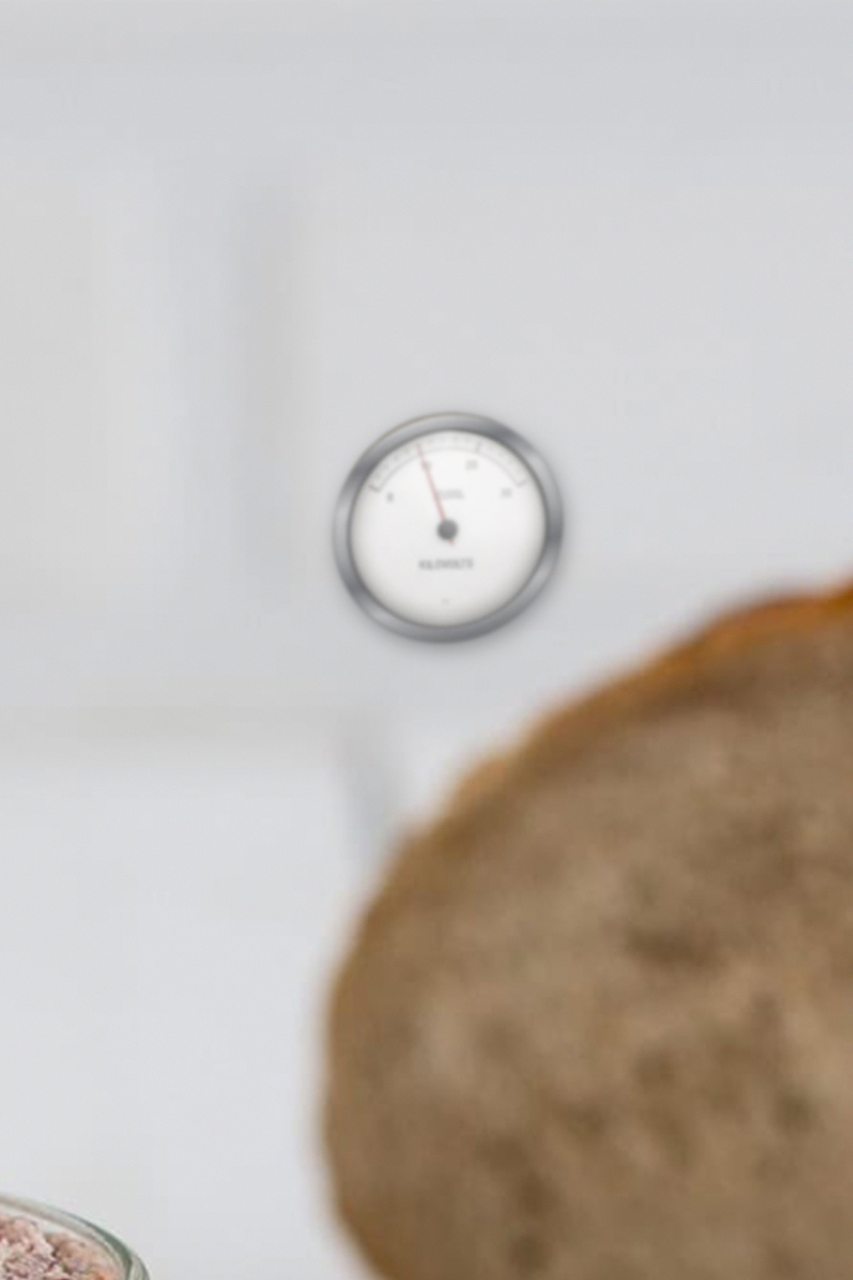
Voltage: value=10 unit=kV
